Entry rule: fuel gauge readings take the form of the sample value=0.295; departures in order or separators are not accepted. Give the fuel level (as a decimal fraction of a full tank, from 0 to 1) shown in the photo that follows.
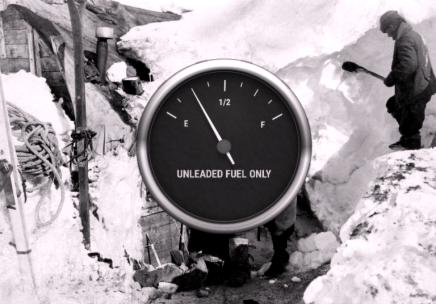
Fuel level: value=0.25
